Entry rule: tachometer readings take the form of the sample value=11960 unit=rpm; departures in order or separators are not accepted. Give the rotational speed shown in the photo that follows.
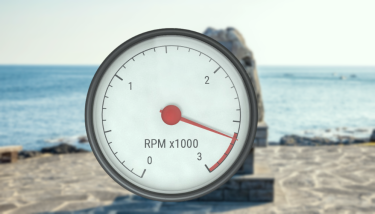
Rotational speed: value=2650 unit=rpm
